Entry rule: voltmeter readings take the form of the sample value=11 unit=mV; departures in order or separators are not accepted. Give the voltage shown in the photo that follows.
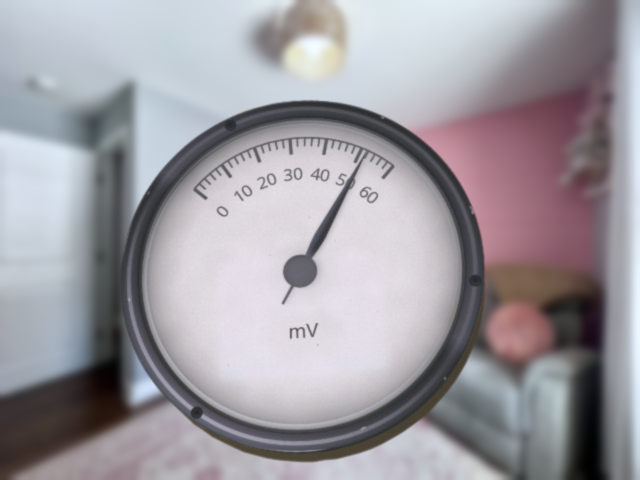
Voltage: value=52 unit=mV
